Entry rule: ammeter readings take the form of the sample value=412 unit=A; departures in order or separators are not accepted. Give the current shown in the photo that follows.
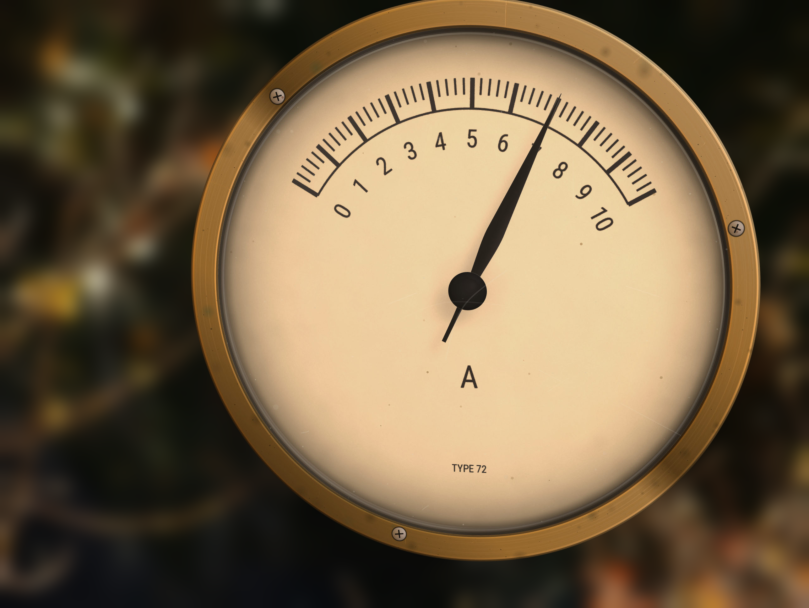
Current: value=7 unit=A
